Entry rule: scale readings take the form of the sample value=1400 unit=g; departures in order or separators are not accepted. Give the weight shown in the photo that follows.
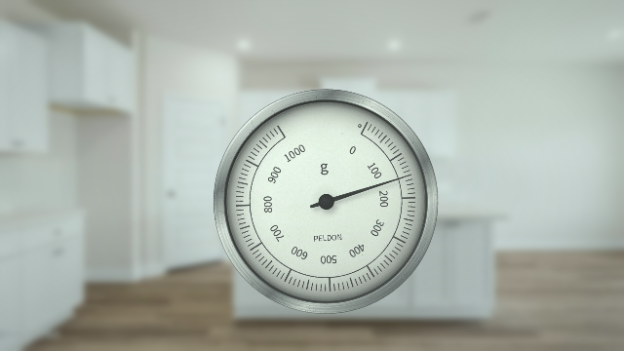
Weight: value=150 unit=g
